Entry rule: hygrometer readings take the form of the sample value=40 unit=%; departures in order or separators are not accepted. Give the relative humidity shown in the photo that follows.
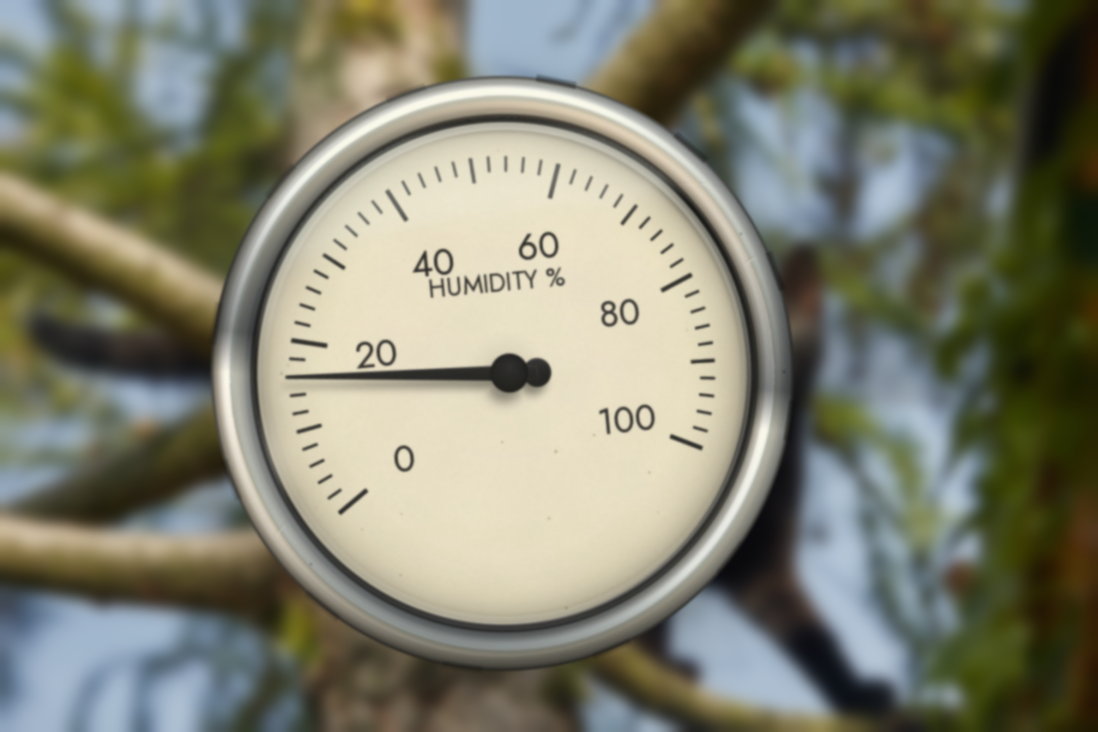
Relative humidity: value=16 unit=%
